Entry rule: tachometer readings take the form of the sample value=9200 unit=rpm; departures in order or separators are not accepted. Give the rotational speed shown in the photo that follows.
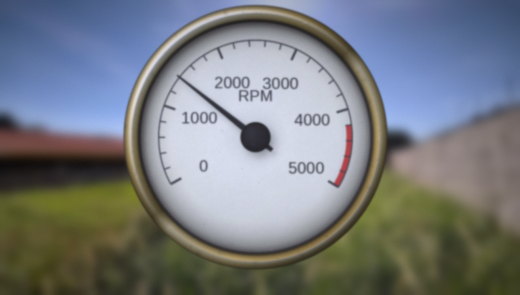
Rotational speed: value=1400 unit=rpm
